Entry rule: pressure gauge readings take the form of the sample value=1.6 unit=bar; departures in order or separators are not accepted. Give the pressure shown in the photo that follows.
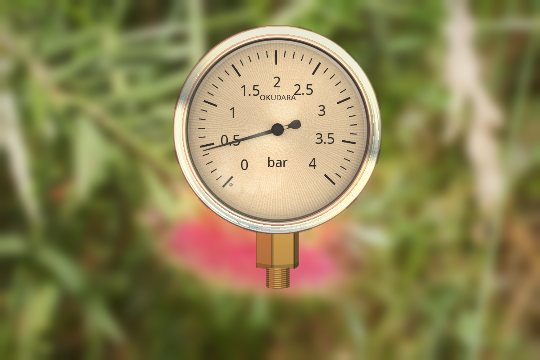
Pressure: value=0.45 unit=bar
